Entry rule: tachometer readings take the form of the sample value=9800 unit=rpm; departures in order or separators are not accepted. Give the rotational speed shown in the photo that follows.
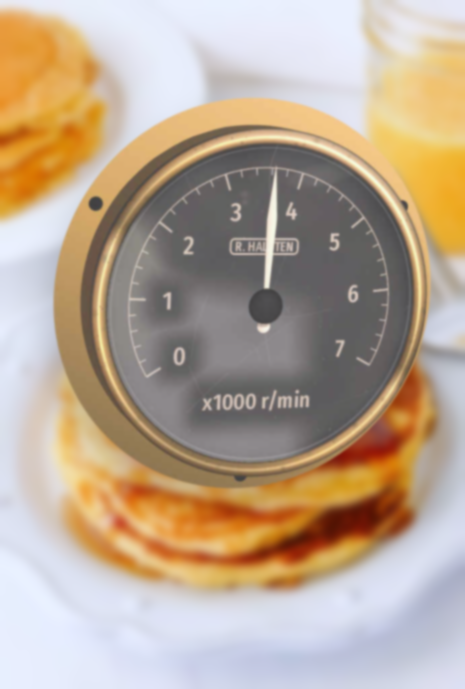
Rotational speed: value=3600 unit=rpm
